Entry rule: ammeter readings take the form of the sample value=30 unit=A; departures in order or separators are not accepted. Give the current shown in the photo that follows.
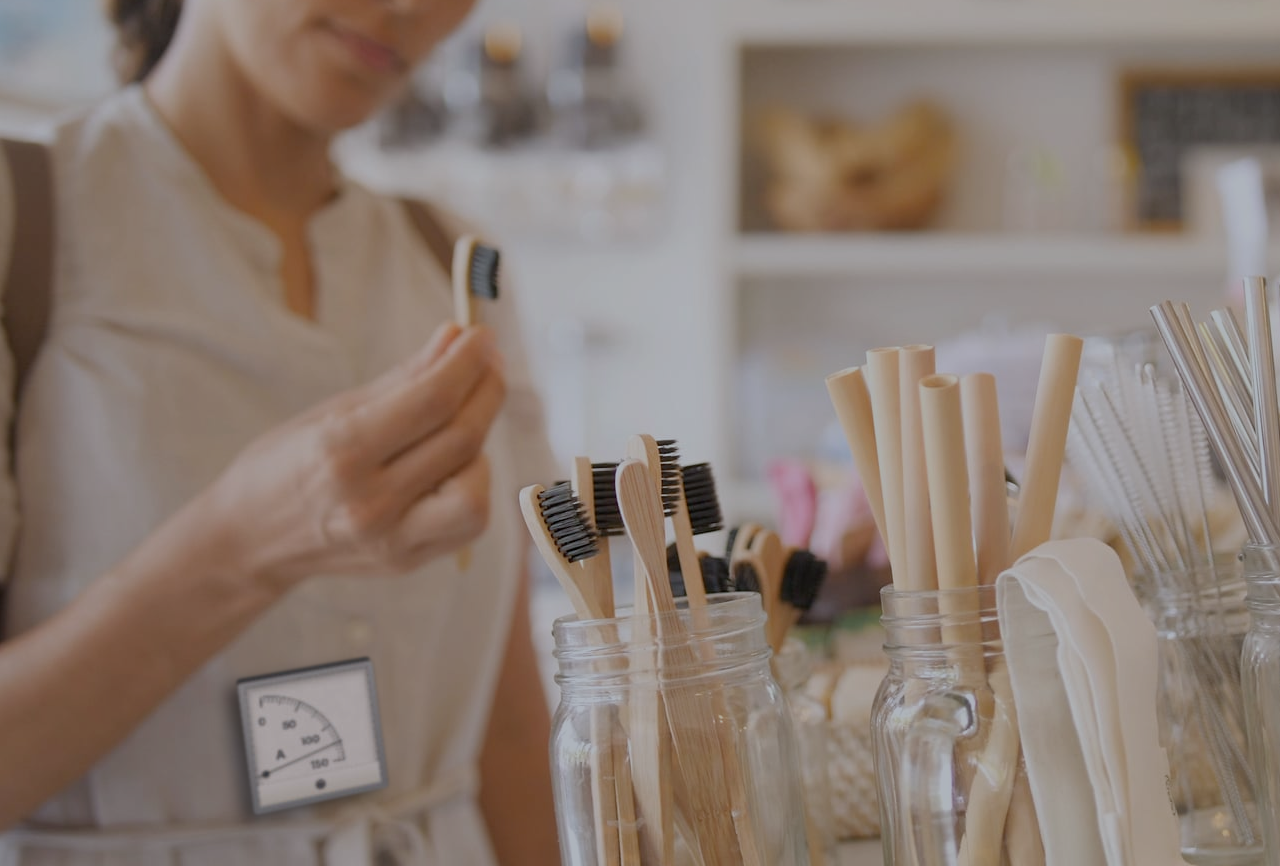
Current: value=125 unit=A
